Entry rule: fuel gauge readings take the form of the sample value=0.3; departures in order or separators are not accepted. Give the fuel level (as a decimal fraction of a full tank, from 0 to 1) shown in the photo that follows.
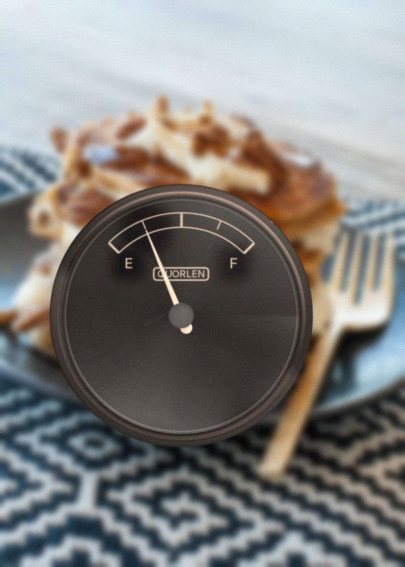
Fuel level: value=0.25
